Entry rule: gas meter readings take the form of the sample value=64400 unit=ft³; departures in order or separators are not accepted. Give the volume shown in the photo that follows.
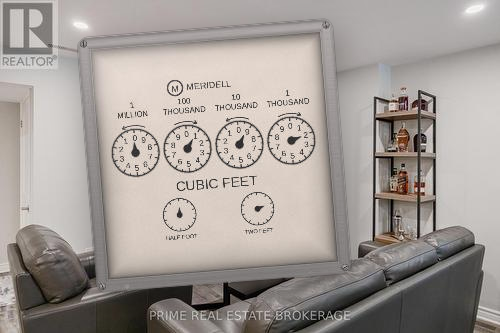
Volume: value=9200 unit=ft³
